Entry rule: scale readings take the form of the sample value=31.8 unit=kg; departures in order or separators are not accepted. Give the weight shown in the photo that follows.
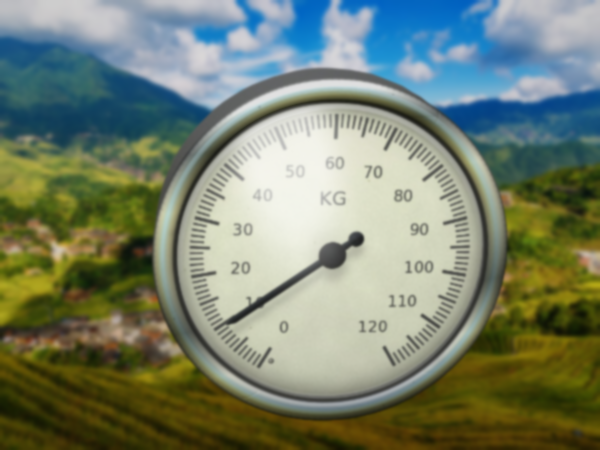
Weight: value=10 unit=kg
